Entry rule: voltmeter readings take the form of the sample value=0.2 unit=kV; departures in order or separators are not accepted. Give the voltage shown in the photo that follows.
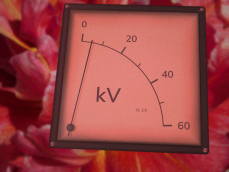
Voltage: value=5 unit=kV
